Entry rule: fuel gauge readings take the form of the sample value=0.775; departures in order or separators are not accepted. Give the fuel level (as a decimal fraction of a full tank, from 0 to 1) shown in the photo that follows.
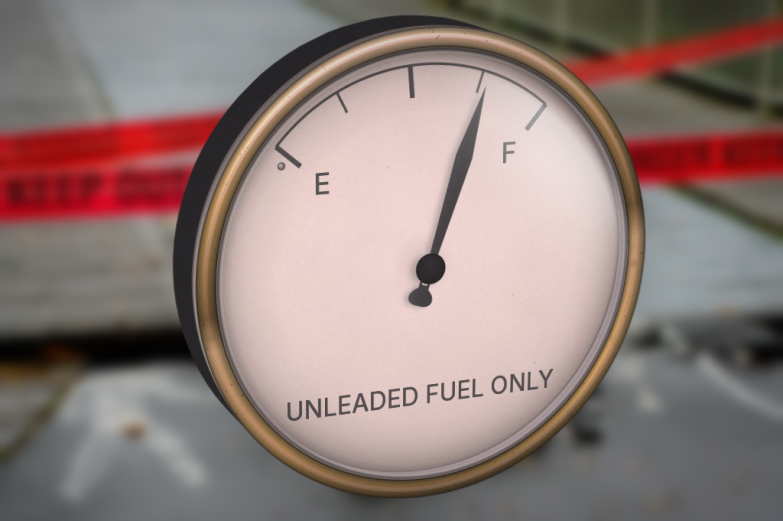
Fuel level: value=0.75
